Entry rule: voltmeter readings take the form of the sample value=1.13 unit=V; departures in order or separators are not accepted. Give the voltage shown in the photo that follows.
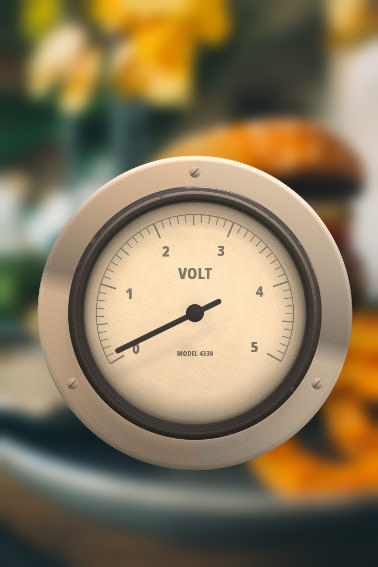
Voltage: value=0.1 unit=V
